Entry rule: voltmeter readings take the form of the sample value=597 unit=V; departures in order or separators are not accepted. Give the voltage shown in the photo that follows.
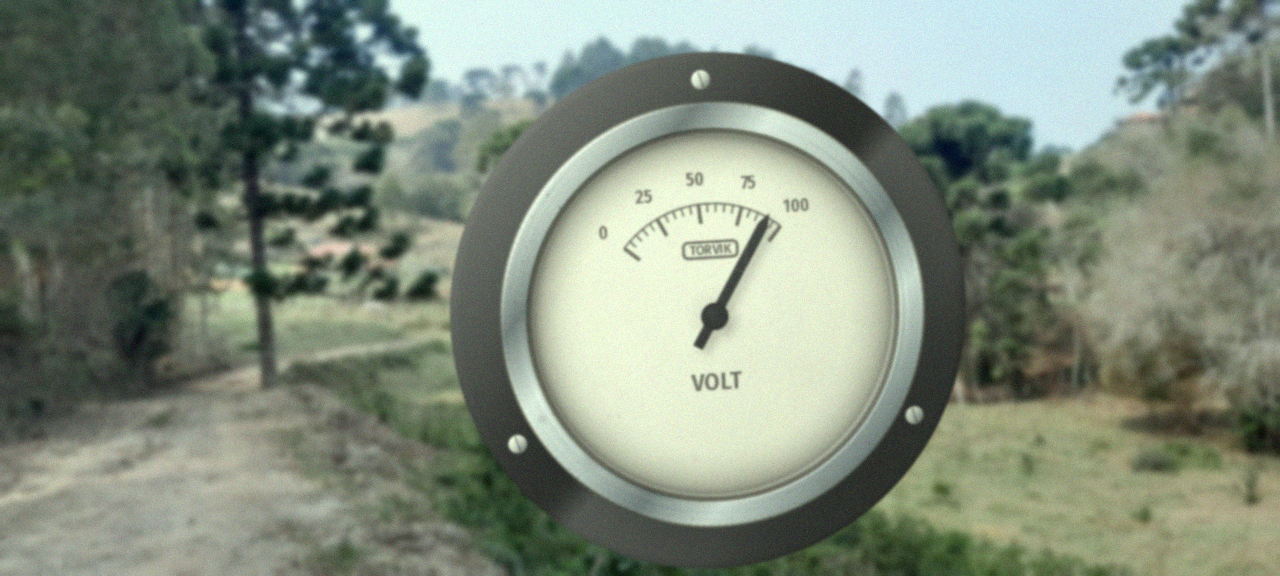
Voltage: value=90 unit=V
